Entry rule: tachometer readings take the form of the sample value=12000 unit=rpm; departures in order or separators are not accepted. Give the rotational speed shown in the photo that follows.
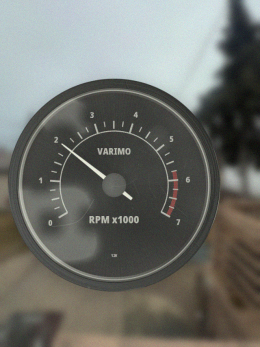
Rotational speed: value=2000 unit=rpm
